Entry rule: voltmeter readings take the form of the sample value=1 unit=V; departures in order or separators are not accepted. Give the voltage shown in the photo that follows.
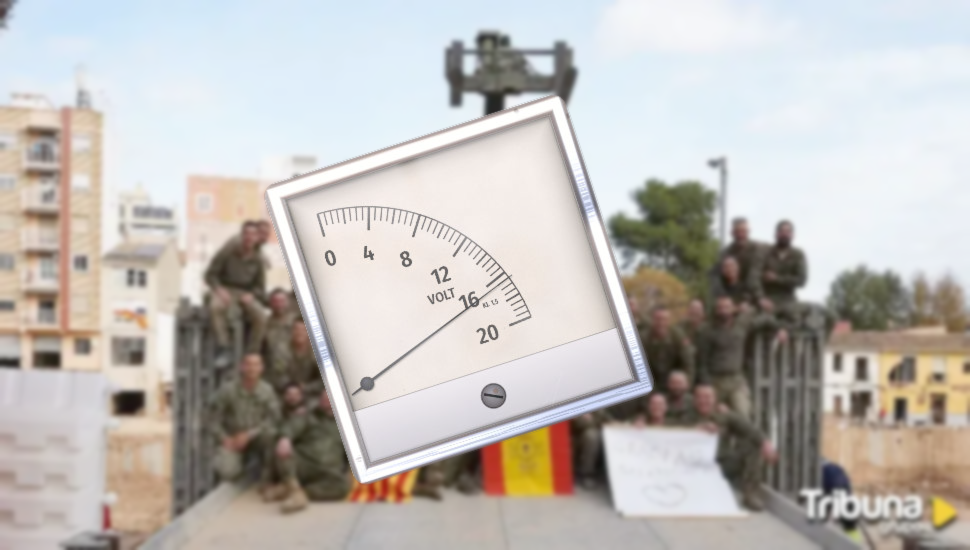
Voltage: value=16.5 unit=V
